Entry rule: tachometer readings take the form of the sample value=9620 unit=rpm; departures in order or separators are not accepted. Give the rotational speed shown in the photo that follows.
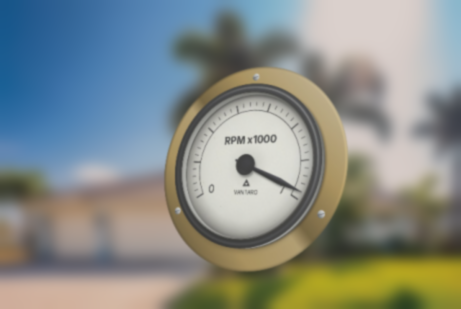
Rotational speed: value=6800 unit=rpm
